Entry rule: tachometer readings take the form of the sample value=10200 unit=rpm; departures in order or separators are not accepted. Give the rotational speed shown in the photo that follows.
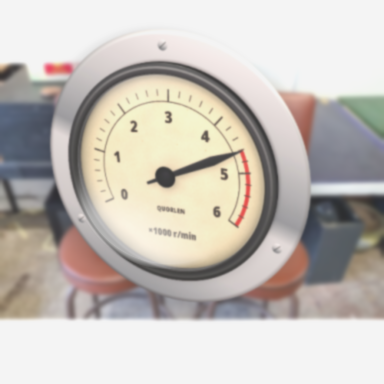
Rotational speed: value=4600 unit=rpm
